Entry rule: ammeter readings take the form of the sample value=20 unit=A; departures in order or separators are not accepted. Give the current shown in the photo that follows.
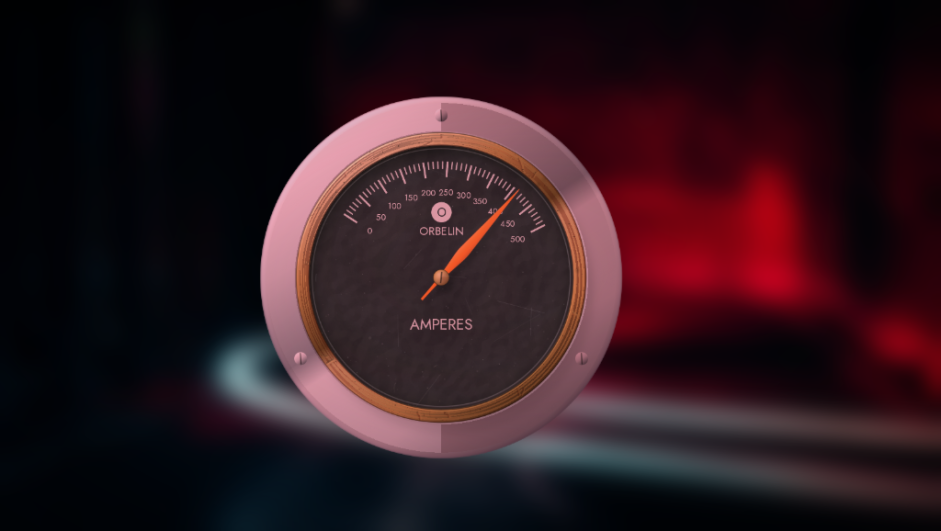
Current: value=410 unit=A
